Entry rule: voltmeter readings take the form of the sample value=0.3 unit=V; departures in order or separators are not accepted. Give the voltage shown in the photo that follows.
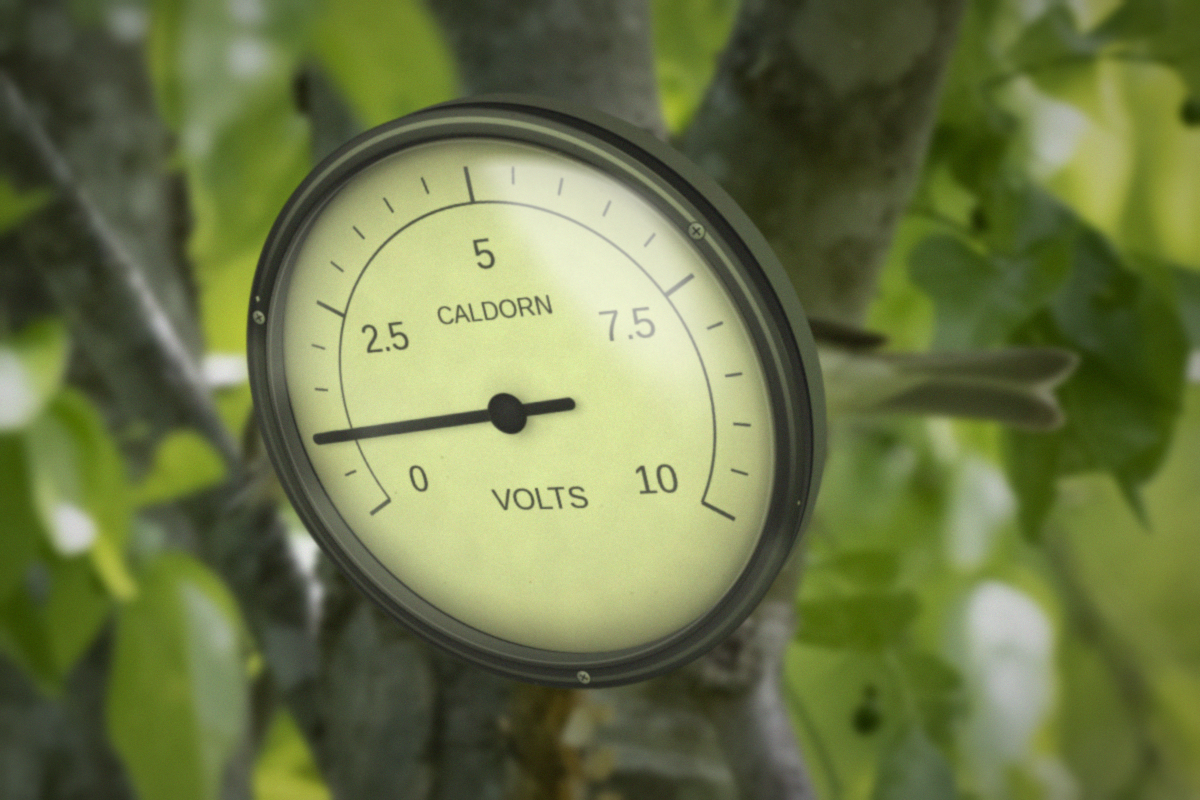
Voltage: value=1 unit=V
